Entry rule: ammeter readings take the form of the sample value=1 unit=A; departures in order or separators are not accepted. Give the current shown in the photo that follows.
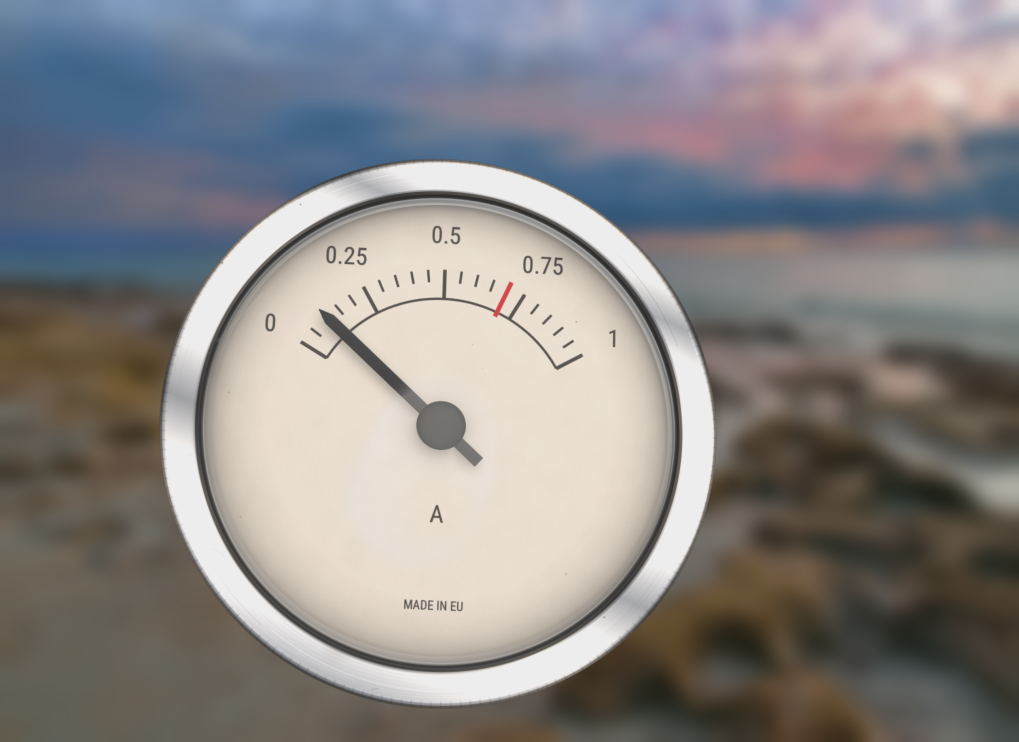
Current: value=0.1 unit=A
